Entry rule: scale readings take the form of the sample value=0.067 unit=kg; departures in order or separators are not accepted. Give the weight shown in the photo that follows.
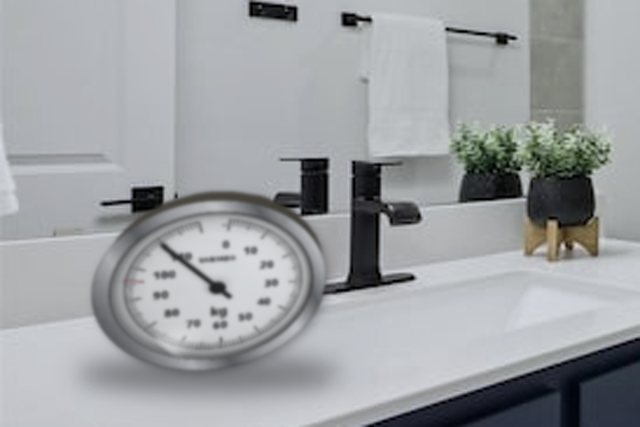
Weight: value=110 unit=kg
